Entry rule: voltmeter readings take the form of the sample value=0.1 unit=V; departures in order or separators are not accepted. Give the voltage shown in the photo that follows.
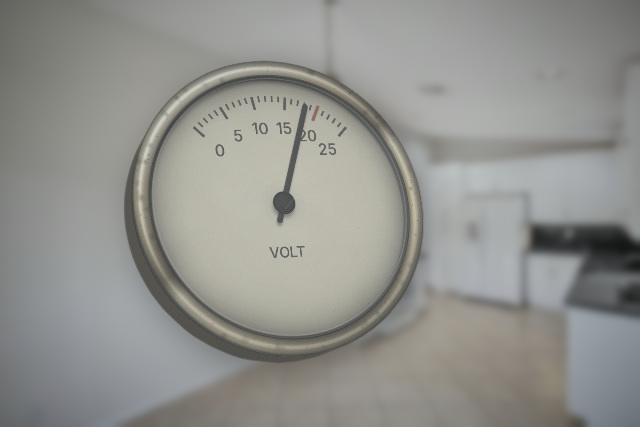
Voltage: value=18 unit=V
